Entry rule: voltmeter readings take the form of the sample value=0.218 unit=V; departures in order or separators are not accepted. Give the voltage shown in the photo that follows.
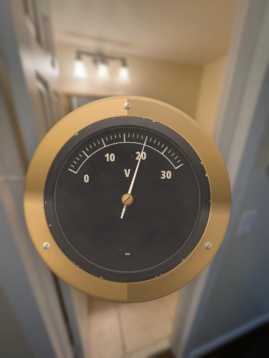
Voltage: value=20 unit=V
